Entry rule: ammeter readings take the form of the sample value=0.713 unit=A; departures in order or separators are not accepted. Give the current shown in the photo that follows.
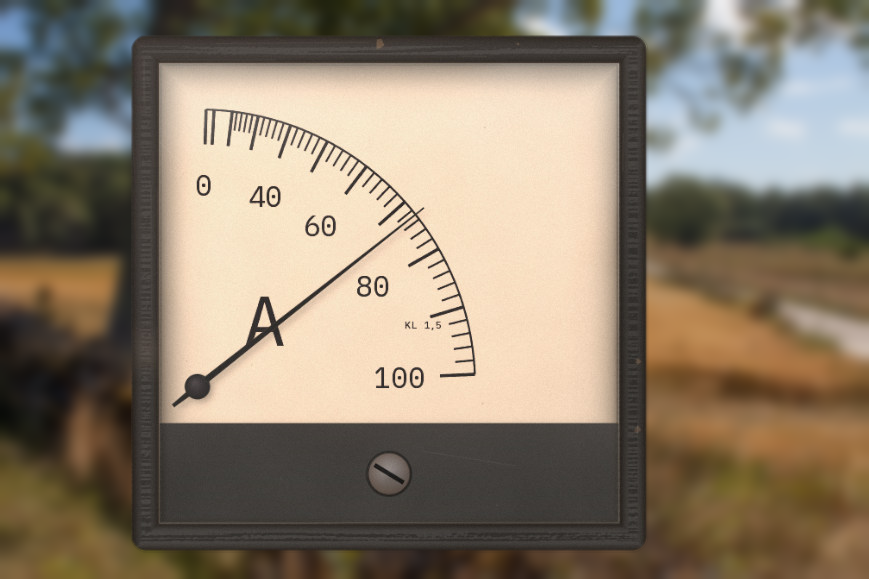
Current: value=73 unit=A
